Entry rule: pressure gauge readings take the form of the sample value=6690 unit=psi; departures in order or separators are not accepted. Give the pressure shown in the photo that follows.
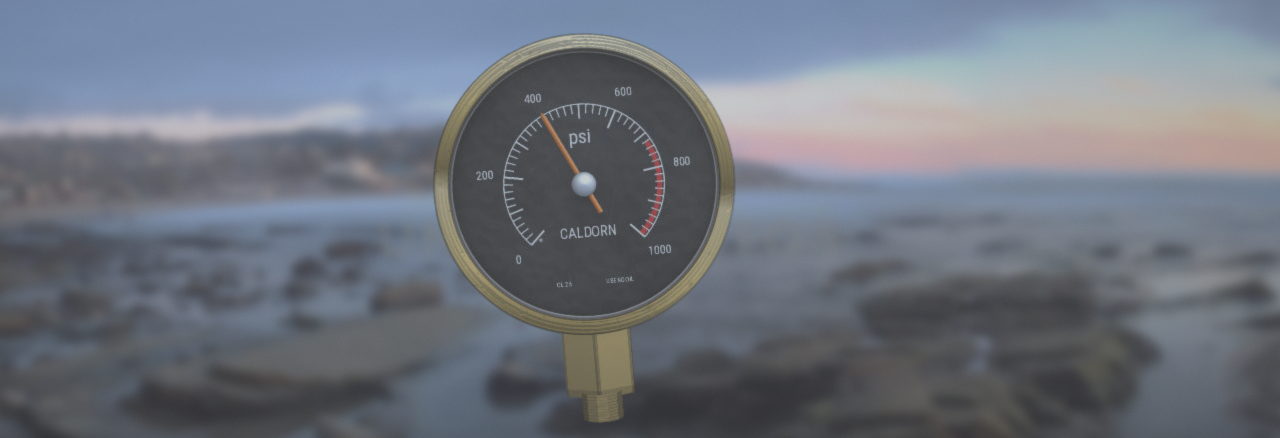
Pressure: value=400 unit=psi
